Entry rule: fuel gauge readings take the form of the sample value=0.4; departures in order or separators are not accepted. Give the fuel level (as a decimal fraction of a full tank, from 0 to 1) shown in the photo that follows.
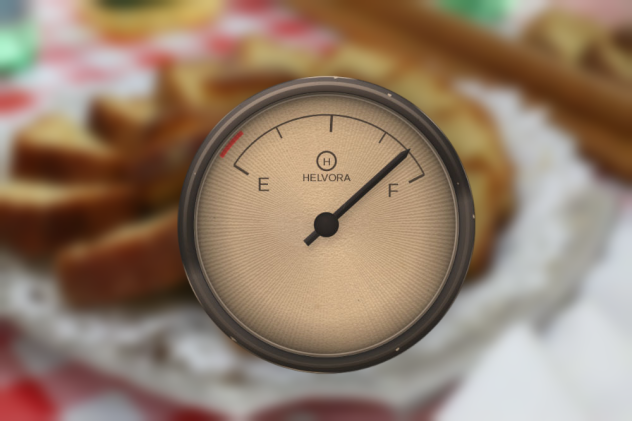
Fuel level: value=0.875
